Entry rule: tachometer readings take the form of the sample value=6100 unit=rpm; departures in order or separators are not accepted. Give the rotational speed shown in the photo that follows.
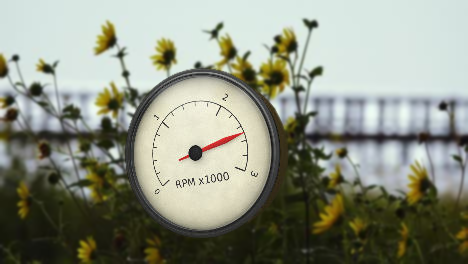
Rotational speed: value=2500 unit=rpm
